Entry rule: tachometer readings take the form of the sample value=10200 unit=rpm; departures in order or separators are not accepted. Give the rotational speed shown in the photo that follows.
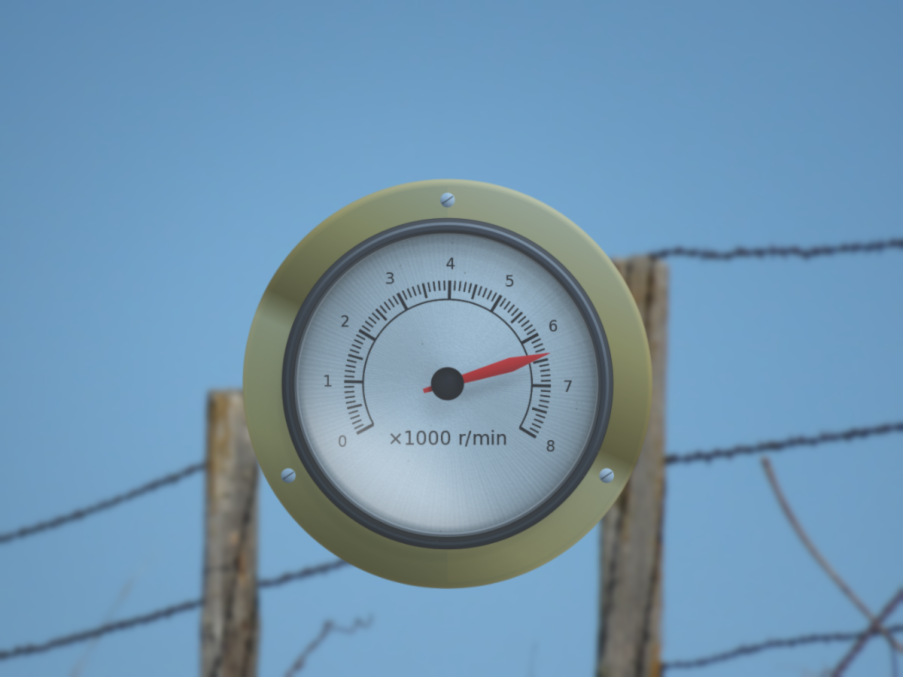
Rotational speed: value=6400 unit=rpm
